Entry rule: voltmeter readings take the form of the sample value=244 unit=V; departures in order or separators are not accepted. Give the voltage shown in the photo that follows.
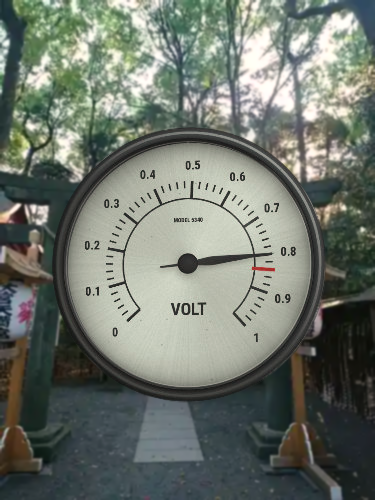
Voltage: value=0.8 unit=V
